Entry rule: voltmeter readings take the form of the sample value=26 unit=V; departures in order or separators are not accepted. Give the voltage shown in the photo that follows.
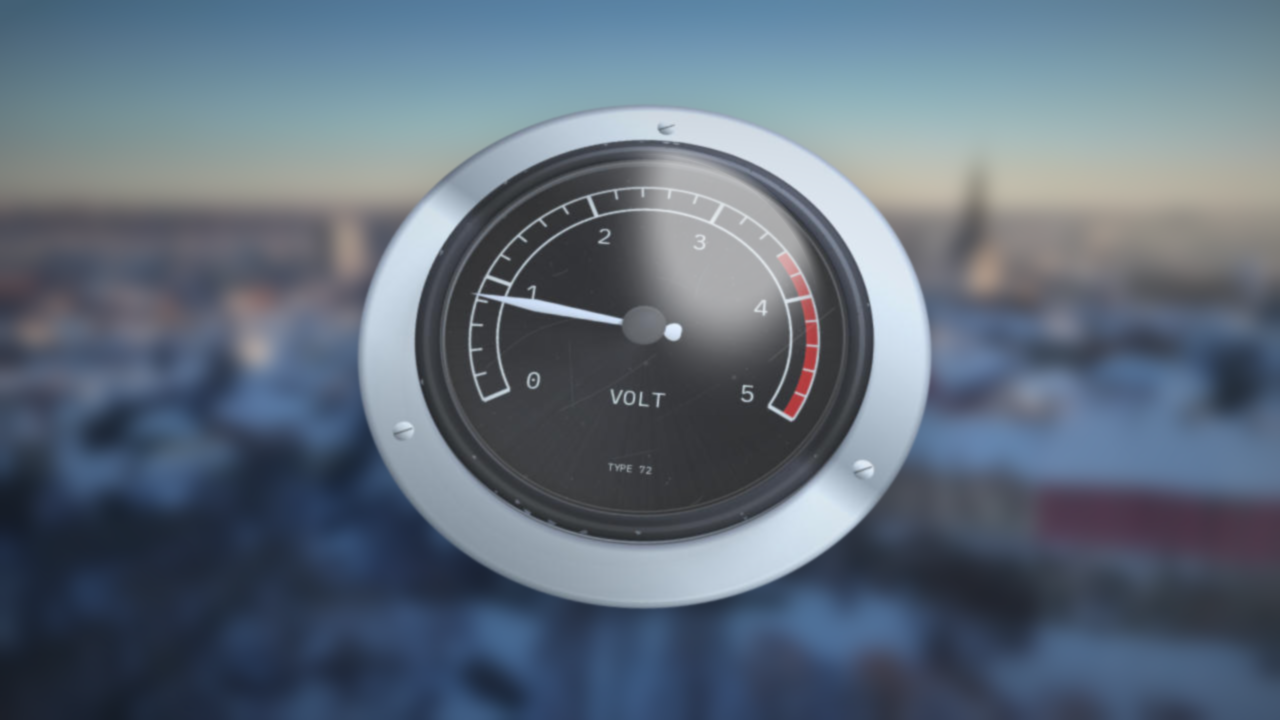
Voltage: value=0.8 unit=V
